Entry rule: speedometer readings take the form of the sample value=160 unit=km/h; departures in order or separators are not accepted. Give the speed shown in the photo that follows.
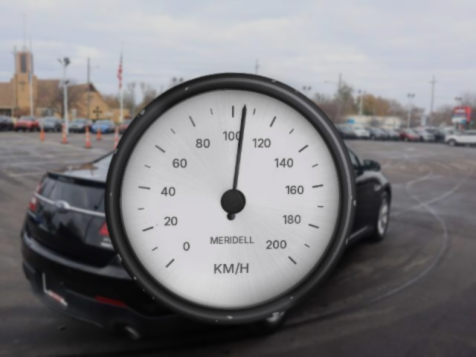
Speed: value=105 unit=km/h
